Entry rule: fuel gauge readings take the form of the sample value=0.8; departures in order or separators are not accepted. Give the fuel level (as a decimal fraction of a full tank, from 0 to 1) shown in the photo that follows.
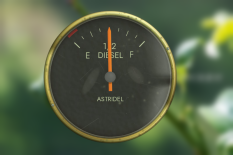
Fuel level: value=0.5
